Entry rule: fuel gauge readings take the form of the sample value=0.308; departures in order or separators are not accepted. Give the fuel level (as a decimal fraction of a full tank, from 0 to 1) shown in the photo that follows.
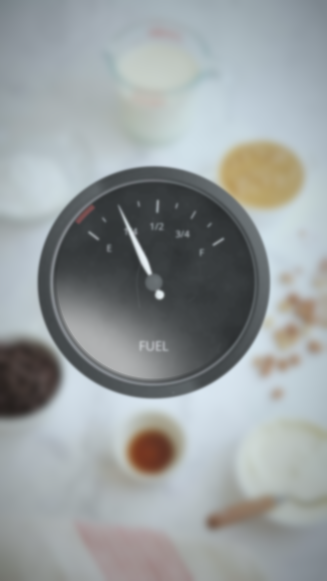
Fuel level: value=0.25
